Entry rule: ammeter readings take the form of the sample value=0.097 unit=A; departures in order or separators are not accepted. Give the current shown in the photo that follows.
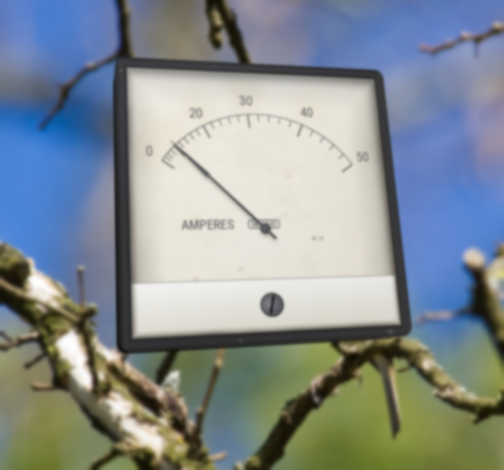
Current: value=10 unit=A
